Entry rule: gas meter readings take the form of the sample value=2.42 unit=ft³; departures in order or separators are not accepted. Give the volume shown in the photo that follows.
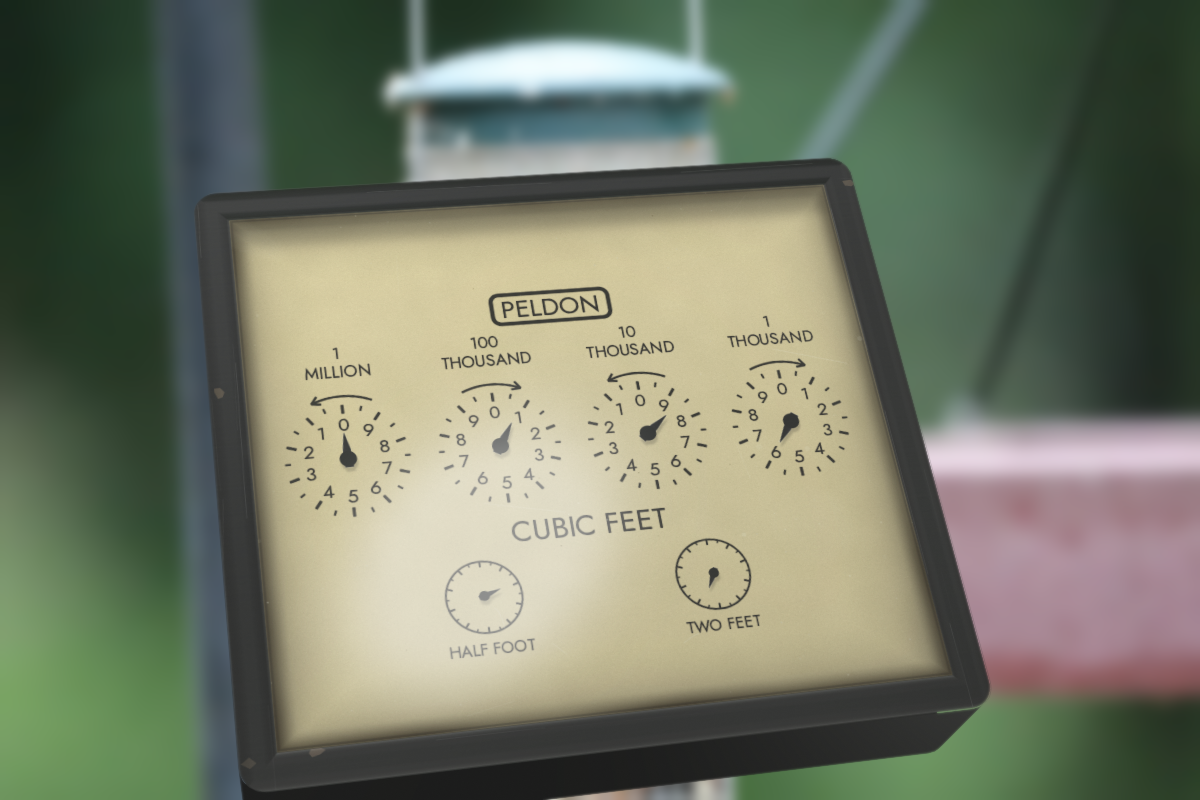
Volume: value=8600 unit=ft³
